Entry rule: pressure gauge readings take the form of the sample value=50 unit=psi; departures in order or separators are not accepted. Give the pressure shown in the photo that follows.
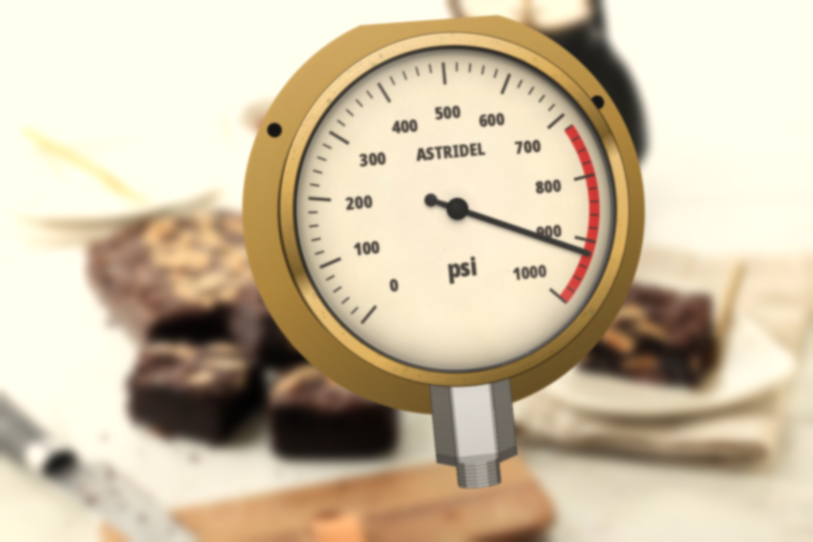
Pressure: value=920 unit=psi
